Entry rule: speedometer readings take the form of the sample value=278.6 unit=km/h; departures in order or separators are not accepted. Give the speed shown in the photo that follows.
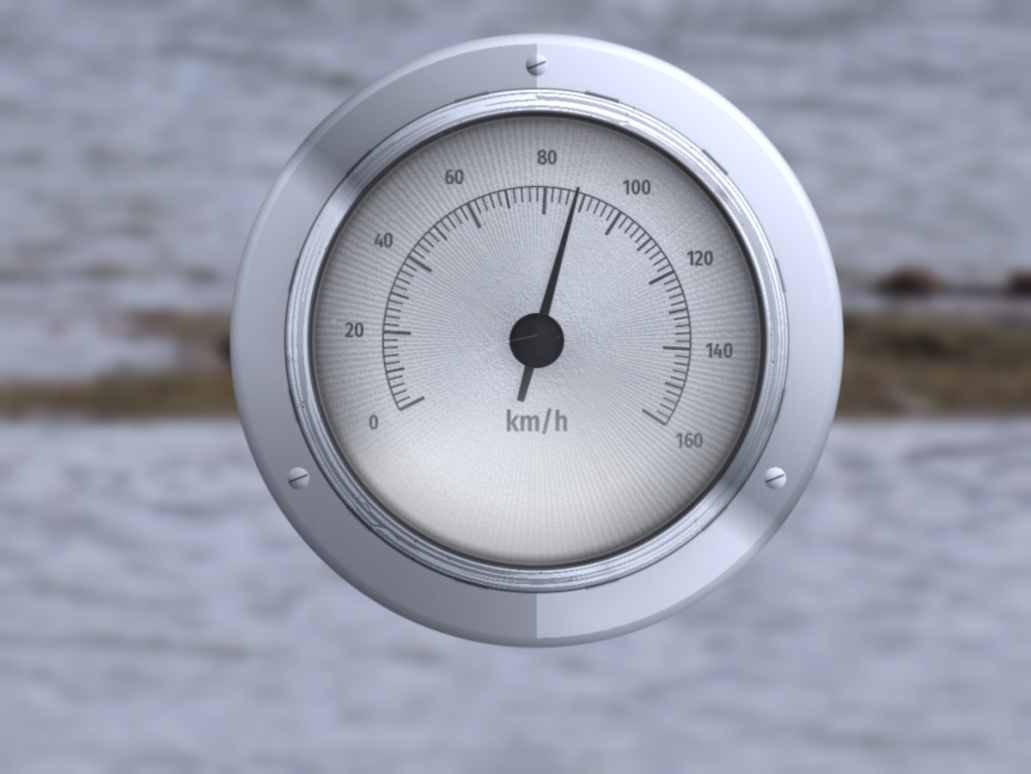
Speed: value=88 unit=km/h
